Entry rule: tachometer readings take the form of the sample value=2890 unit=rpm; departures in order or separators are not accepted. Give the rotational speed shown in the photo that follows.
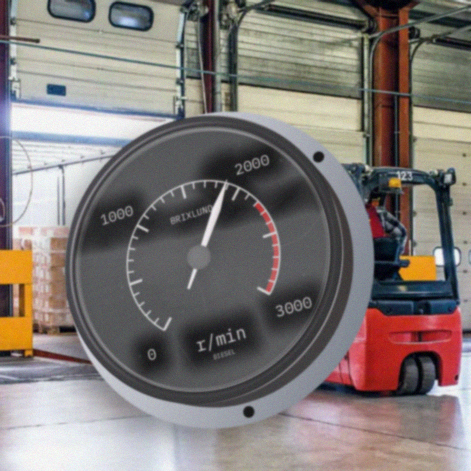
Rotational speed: value=1900 unit=rpm
